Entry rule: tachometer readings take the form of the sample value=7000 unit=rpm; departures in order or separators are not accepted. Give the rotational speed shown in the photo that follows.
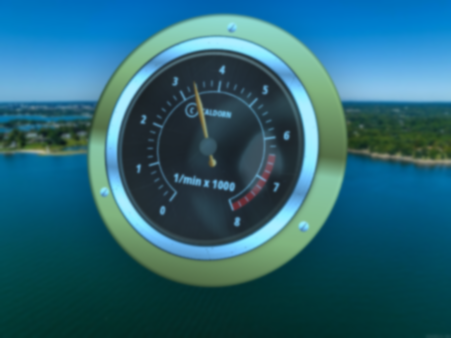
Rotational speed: value=3400 unit=rpm
